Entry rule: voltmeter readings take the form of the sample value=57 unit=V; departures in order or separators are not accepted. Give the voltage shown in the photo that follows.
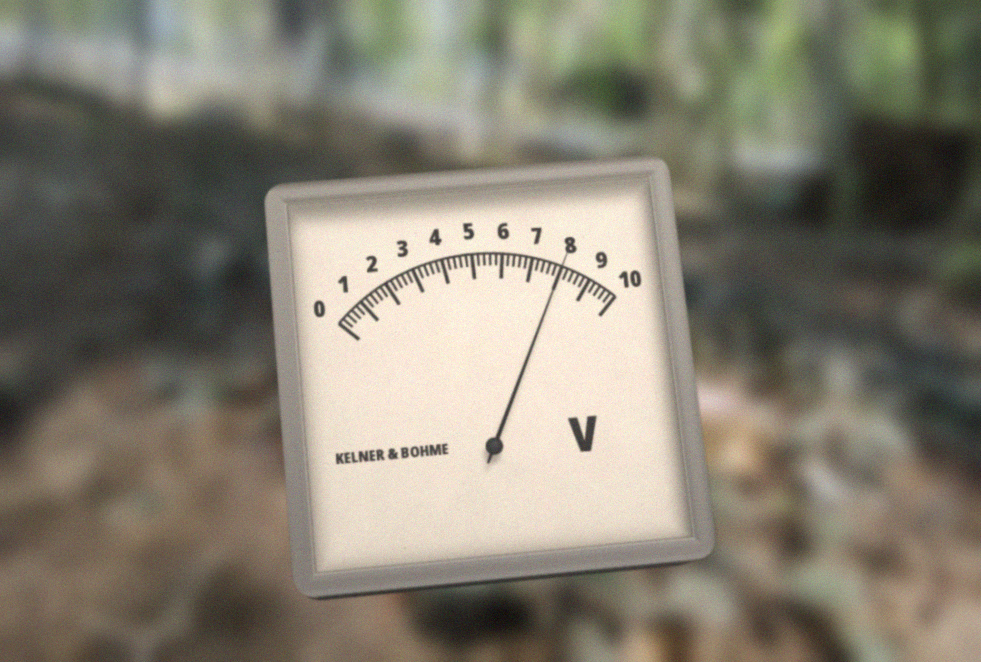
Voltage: value=8 unit=V
